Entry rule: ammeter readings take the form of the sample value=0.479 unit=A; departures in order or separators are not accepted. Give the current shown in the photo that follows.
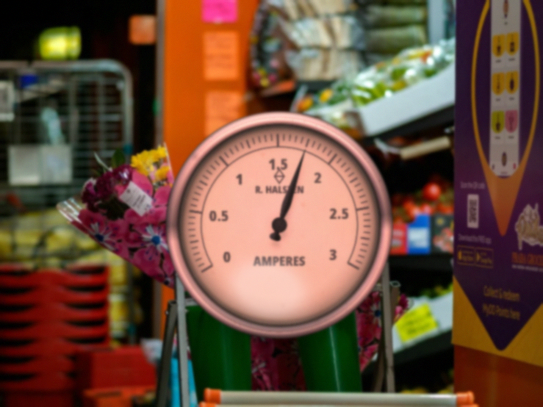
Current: value=1.75 unit=A
